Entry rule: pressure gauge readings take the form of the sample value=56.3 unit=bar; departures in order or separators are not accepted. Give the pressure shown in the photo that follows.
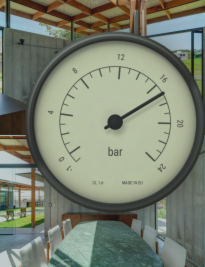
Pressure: value=17 unit=bar
